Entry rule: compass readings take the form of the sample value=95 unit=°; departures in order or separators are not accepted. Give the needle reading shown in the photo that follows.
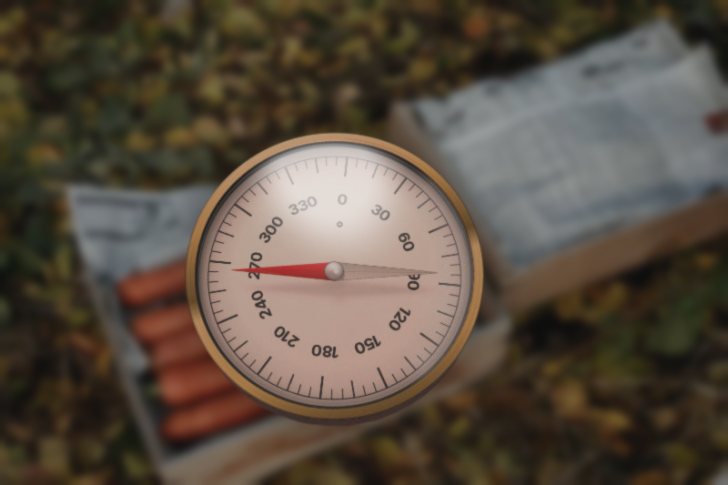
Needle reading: value=265 unit=°
